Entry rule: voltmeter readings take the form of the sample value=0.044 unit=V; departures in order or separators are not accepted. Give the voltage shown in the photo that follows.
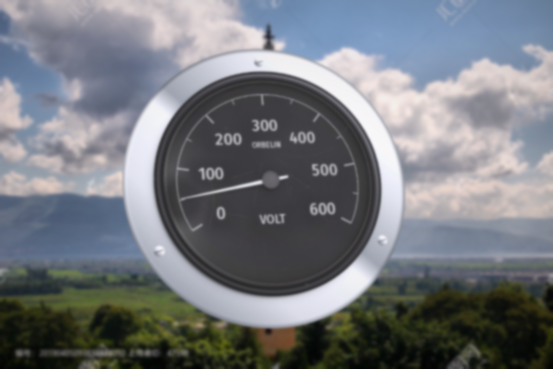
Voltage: value=50 unit=V
